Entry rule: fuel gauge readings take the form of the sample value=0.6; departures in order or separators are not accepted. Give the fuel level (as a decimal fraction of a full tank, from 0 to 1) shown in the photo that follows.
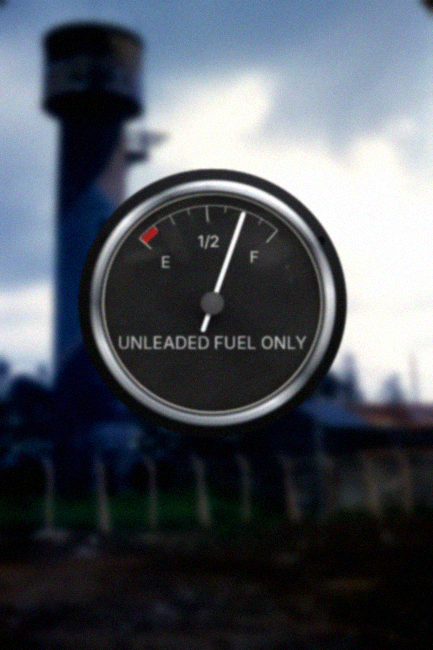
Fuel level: value=0.75
